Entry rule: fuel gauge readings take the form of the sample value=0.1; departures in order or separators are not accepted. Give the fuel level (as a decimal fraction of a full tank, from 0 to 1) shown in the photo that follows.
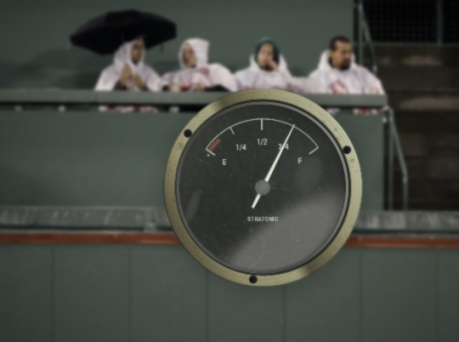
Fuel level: value=0.75
